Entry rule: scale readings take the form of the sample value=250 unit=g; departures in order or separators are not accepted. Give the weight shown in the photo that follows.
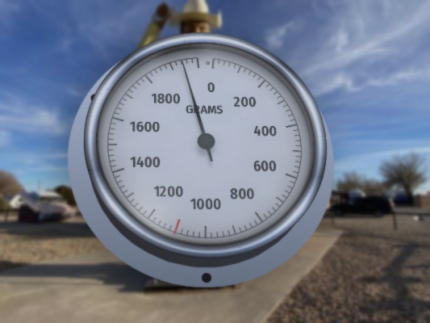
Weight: value=1940 unit=g
